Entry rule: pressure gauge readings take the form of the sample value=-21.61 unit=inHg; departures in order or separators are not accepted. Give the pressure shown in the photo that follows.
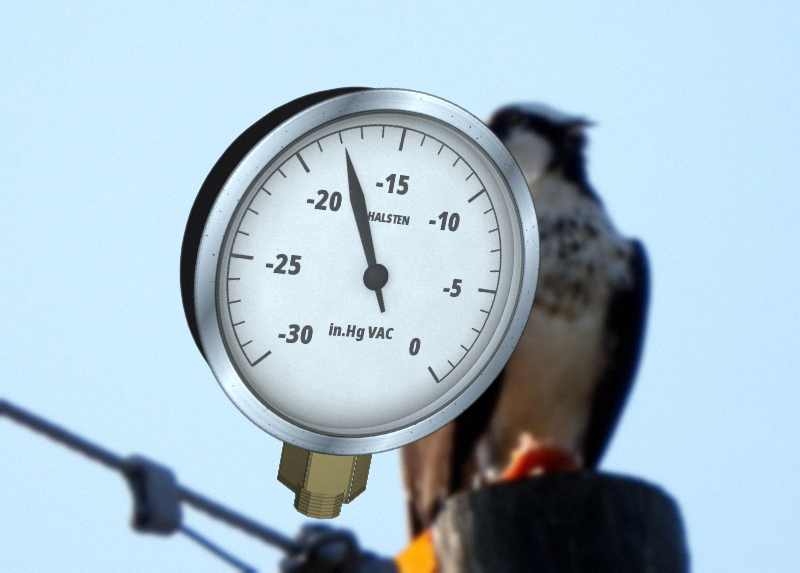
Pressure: value=-18 unit=inHg
